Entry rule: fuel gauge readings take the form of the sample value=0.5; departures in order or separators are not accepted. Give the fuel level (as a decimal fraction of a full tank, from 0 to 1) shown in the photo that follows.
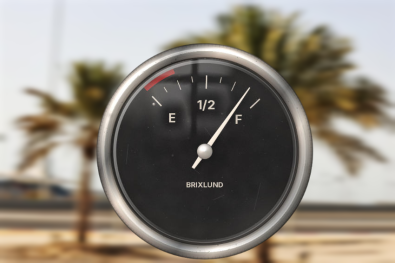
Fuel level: value=0.875
